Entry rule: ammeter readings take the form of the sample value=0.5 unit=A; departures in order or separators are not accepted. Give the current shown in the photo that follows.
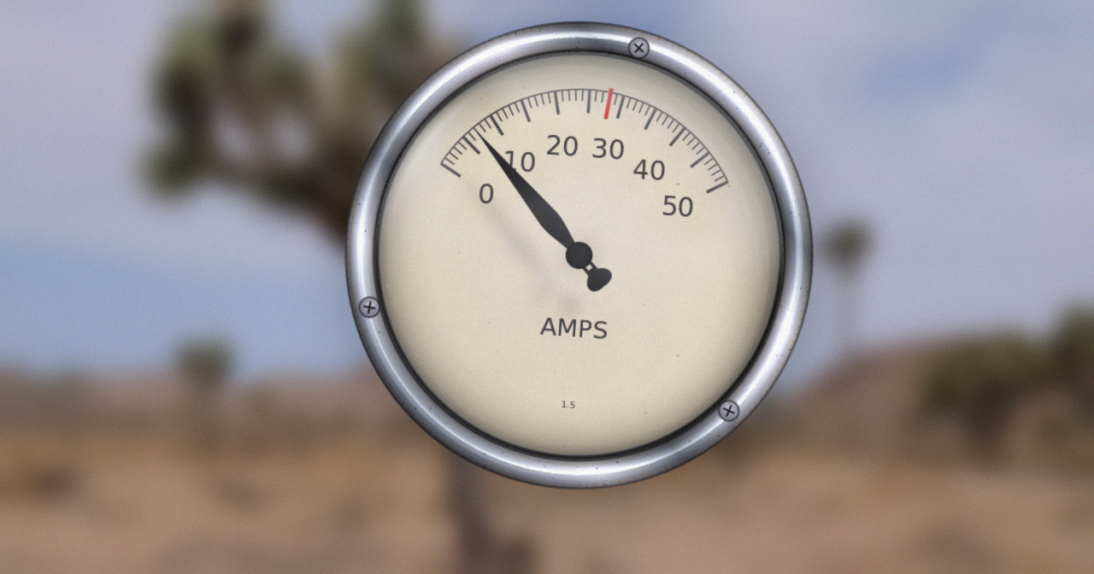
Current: value=7 unit=A
